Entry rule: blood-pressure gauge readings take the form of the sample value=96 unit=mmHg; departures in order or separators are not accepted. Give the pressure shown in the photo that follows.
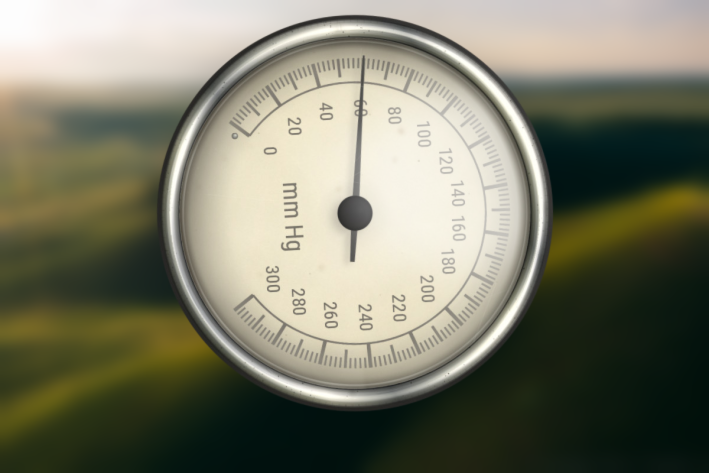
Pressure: value=60 unit=mmHg
